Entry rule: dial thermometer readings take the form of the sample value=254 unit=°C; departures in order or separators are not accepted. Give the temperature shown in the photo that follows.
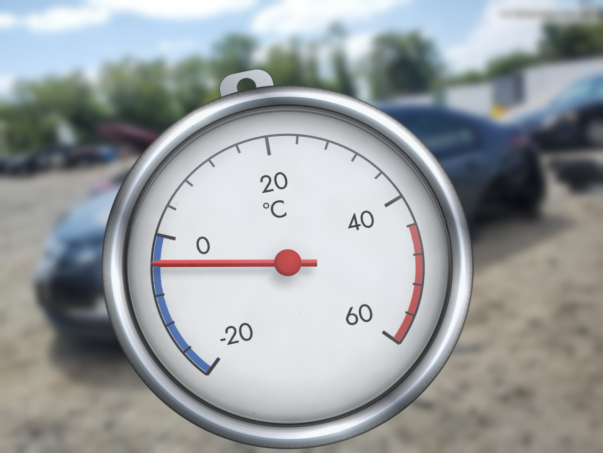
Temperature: value=-4 unit=°C
